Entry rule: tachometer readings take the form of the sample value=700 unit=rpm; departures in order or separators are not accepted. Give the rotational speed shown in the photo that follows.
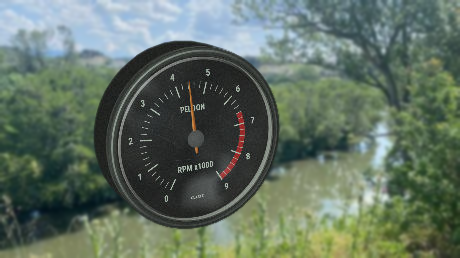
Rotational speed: value=4400 unit=rpm
